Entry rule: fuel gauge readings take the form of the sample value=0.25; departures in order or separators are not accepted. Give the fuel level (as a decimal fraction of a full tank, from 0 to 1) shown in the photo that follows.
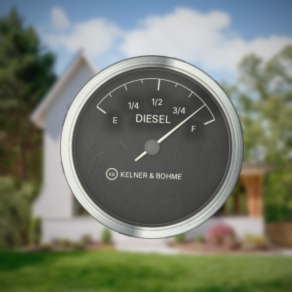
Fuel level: value=0.875
